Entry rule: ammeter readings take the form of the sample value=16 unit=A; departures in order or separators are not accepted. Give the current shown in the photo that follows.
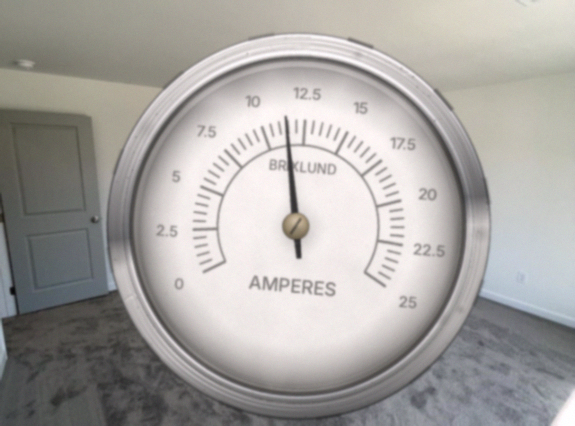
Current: value=11.5 unit=A
